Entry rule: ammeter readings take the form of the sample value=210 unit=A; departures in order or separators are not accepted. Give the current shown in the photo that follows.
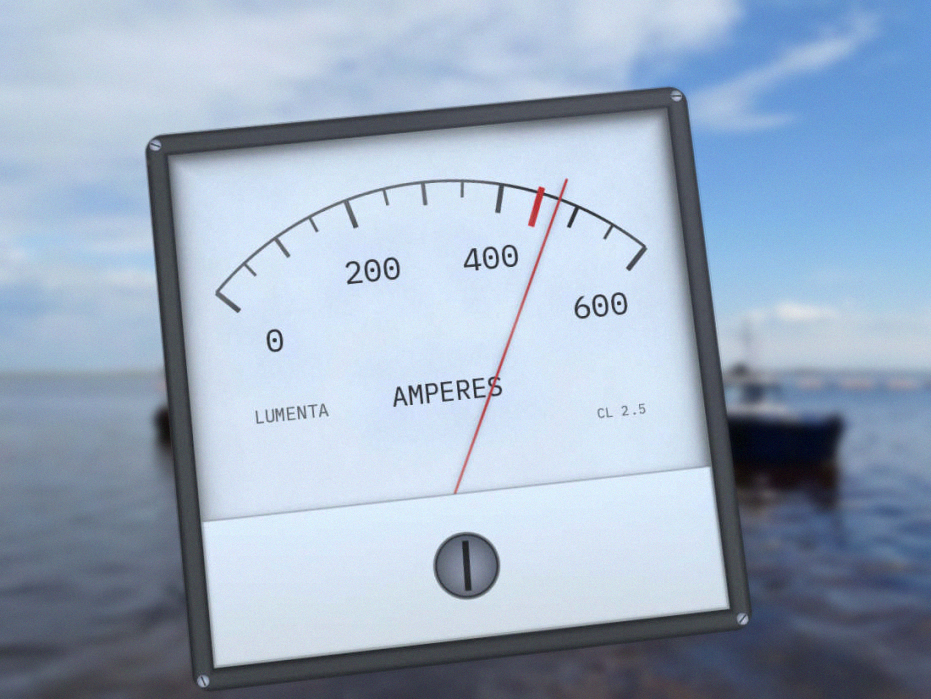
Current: value=475 unit=A
